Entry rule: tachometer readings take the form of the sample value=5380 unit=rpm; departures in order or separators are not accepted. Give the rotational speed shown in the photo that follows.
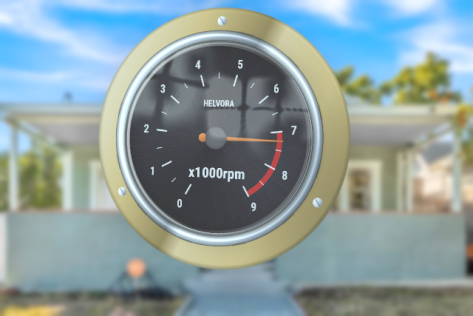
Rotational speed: value=7250 unit=rpm
